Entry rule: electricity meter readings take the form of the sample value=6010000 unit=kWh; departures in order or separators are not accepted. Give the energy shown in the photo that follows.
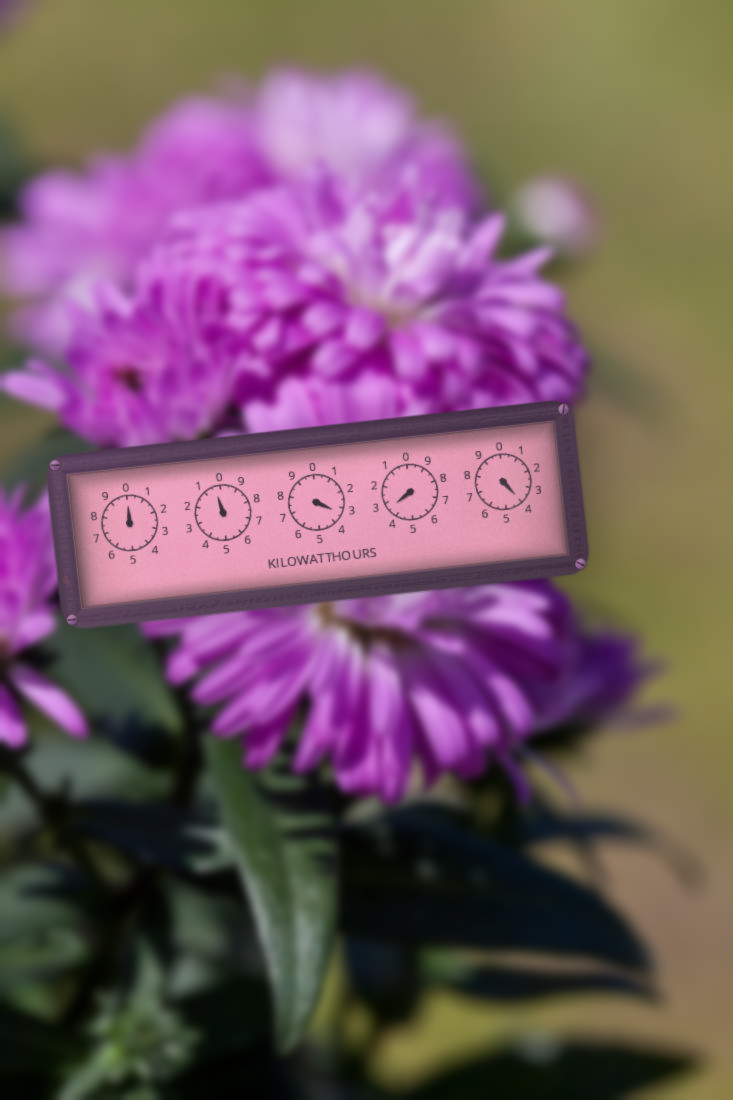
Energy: value=334 unit=kWh
